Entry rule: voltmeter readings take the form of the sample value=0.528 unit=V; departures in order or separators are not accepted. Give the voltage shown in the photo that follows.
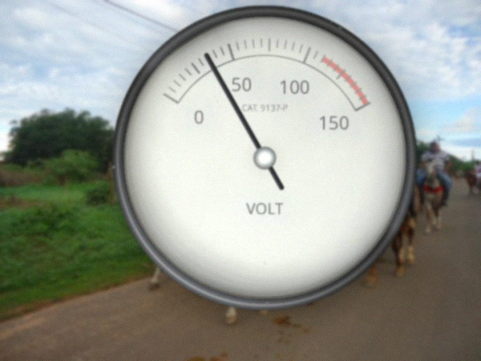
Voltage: value=35 unit=V
